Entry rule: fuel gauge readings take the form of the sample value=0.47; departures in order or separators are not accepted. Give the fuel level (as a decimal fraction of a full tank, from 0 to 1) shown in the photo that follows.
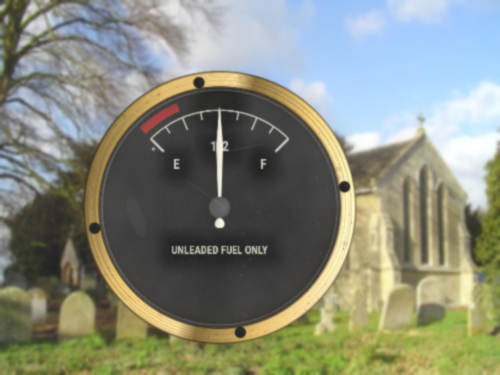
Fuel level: value=0.5
